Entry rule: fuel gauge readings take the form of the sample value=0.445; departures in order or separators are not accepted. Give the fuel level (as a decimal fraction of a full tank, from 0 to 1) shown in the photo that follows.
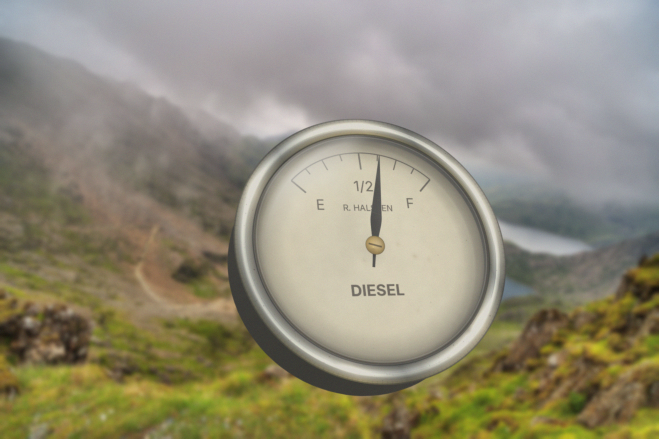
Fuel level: value=0.625
